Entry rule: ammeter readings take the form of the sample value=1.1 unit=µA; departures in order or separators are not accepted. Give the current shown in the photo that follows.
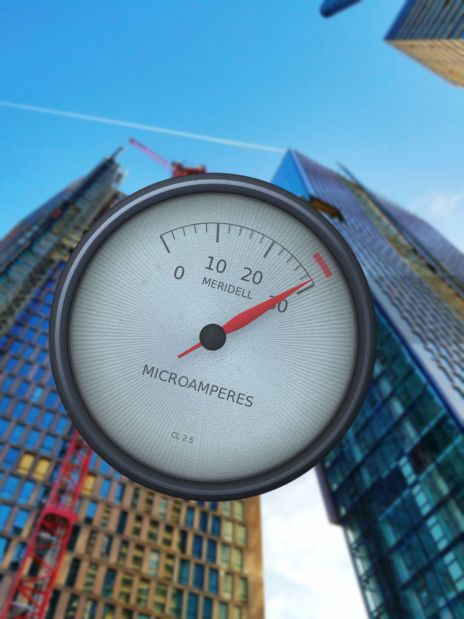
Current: value=29 unit=µA
